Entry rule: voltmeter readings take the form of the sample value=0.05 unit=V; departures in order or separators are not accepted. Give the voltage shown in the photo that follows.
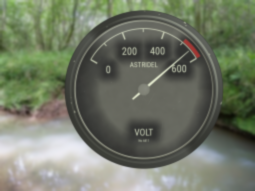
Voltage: value=550 unit=V
